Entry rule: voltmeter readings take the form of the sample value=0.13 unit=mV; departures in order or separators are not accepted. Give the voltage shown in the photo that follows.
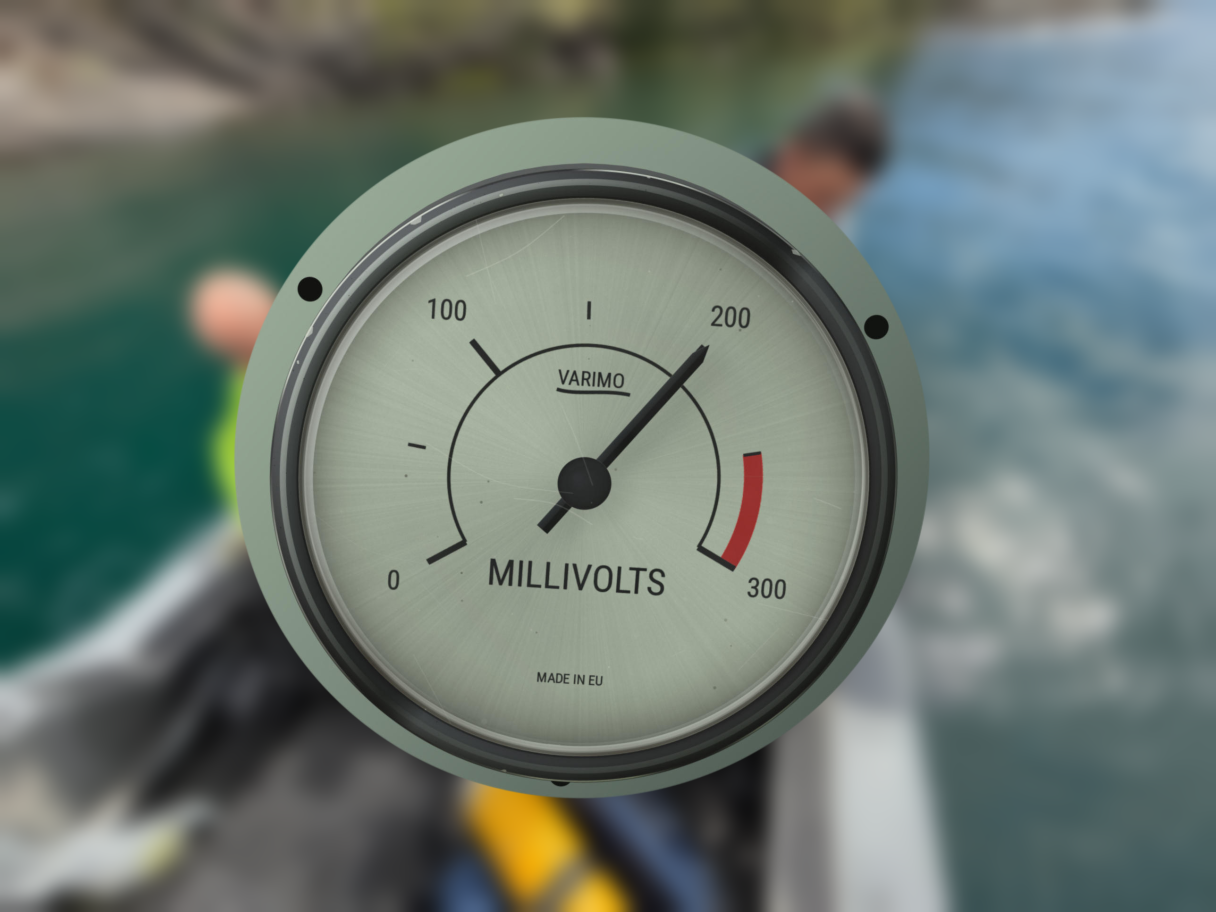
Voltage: value=200 unit=mV
